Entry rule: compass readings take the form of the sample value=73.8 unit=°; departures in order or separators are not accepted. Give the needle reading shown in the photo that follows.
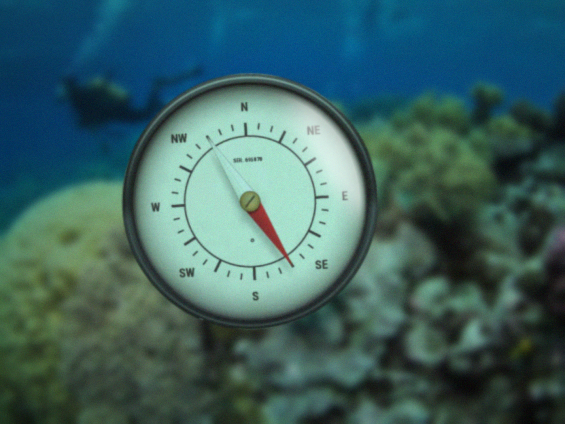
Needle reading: value=150 unit=°
